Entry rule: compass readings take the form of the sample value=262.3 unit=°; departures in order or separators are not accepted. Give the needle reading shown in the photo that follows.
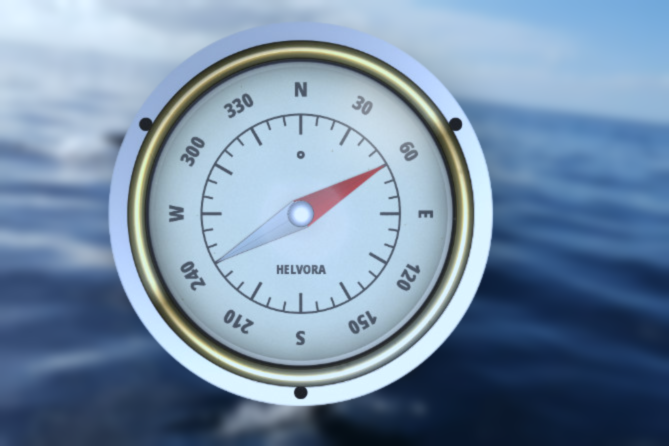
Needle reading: value=60 unit=°
